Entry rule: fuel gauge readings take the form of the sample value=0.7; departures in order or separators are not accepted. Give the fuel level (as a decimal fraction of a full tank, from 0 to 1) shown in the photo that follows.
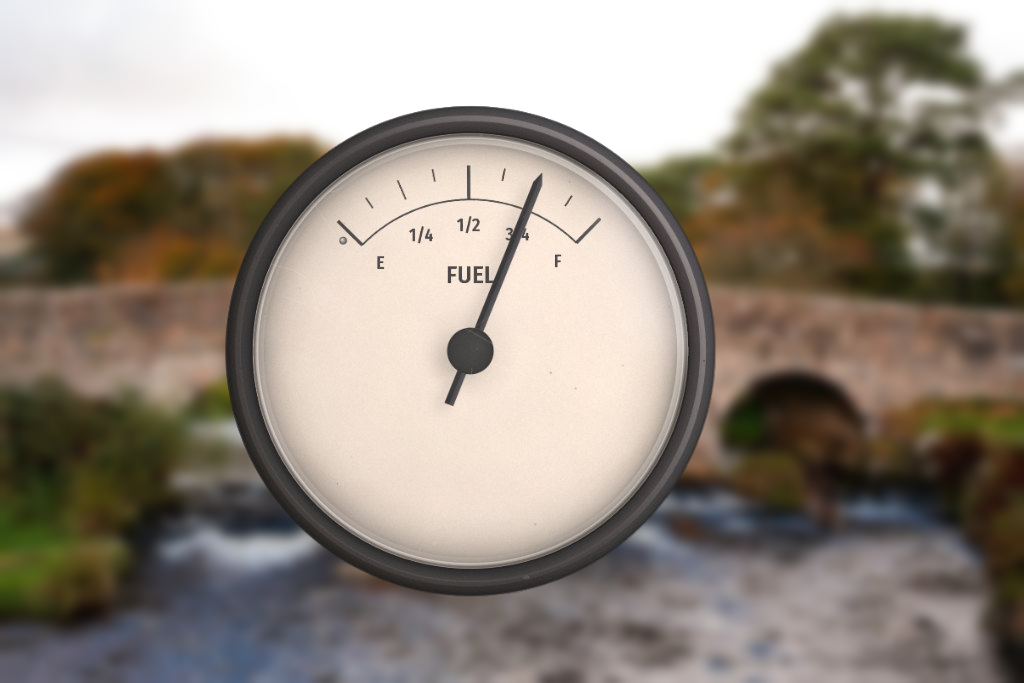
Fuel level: value=0.75
